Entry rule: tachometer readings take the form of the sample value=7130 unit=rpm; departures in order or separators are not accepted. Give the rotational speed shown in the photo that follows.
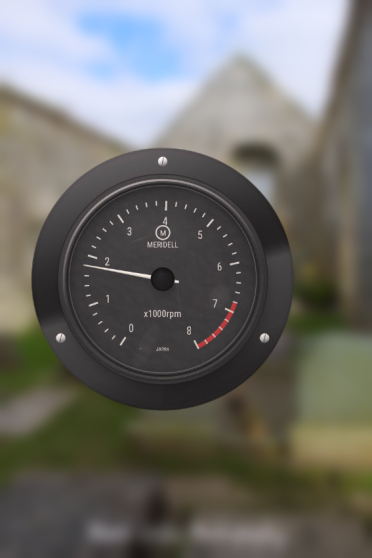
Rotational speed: value=1800 unit=rpm
